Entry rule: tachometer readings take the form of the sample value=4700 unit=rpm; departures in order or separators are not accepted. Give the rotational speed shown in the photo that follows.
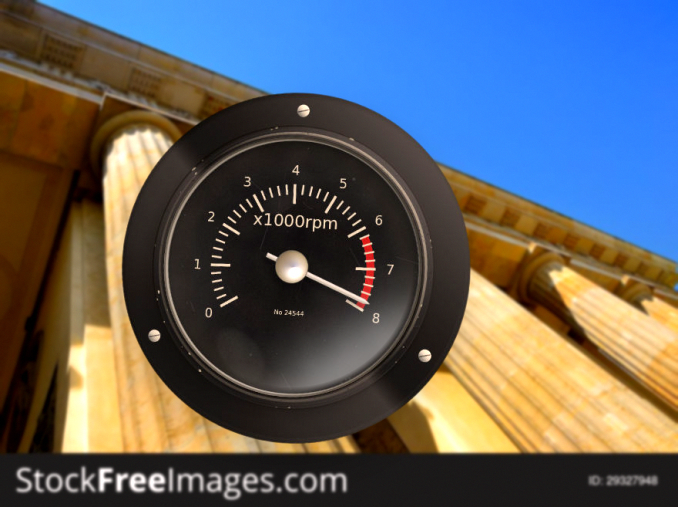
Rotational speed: value=7800 unit=rpm
